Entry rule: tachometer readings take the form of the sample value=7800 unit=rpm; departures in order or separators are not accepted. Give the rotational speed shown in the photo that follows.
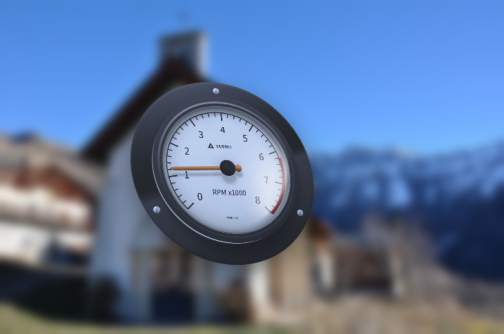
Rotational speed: value=1200 unit=rpm
